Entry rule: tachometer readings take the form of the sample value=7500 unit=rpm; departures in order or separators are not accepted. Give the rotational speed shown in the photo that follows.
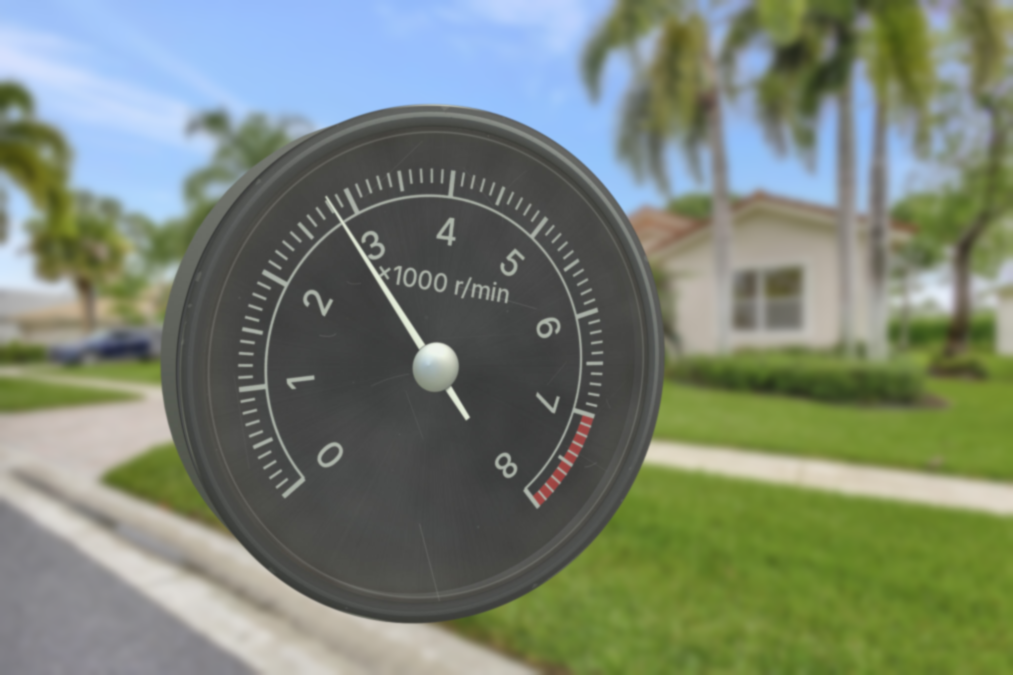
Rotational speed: value=2800 unit=rpm
